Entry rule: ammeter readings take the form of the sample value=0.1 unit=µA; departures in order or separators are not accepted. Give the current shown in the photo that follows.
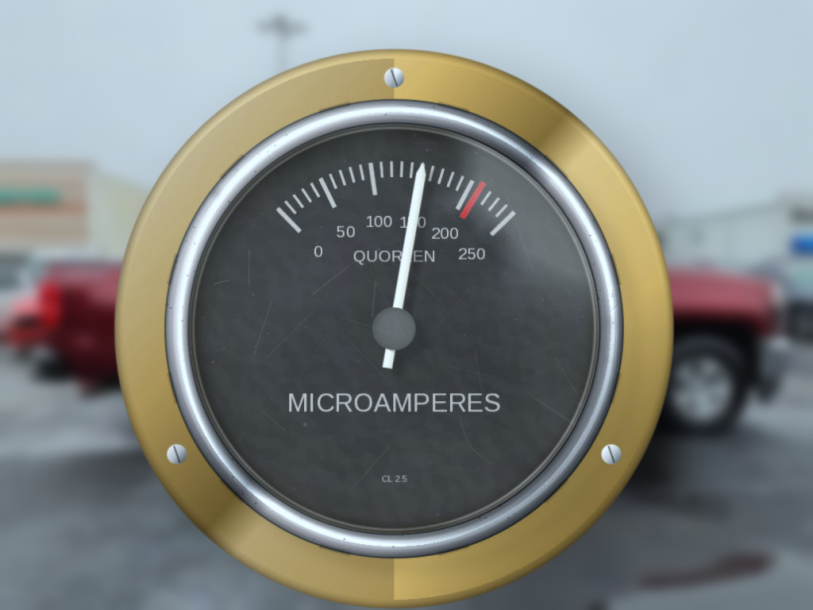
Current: value=150 unit=µA
